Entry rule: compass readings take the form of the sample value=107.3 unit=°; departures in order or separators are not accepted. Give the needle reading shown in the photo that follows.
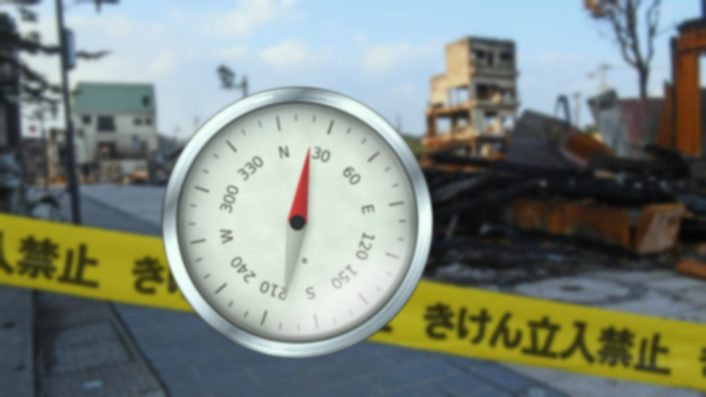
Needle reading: value=20 unit=°
